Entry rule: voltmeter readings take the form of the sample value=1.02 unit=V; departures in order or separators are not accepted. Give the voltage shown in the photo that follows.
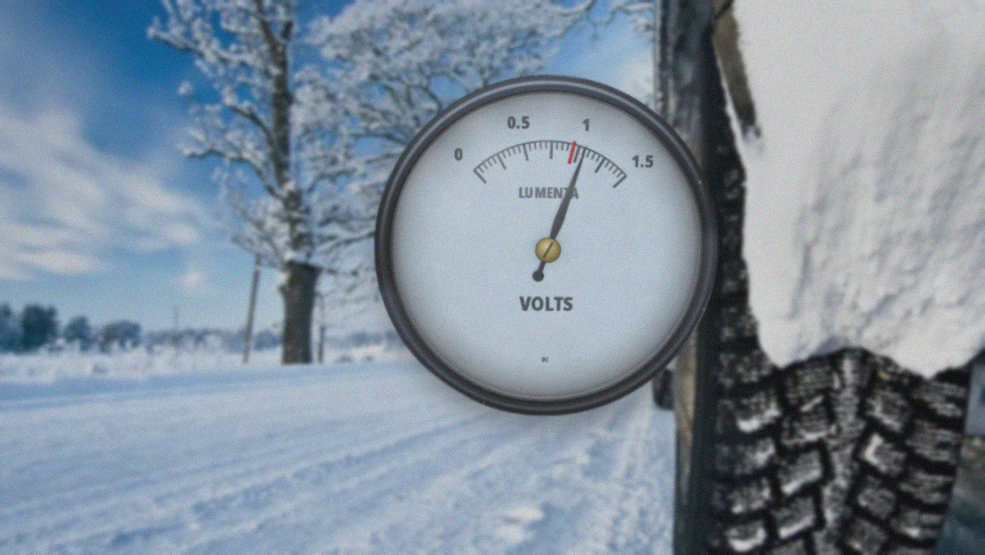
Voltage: value=1.05 unit=V
